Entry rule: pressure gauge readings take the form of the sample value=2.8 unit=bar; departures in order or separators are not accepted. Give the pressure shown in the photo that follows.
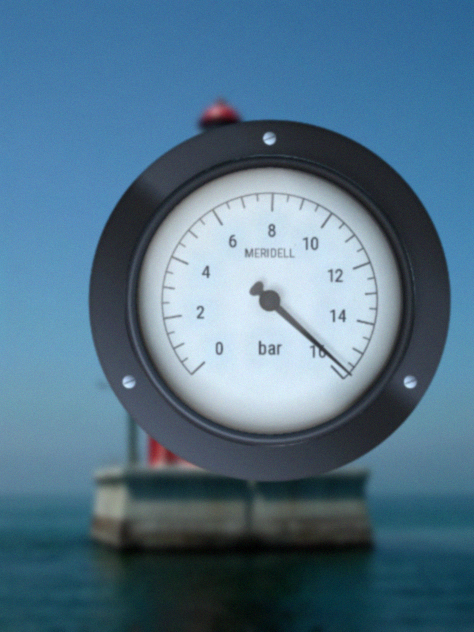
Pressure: value=15.75 unit=bar
